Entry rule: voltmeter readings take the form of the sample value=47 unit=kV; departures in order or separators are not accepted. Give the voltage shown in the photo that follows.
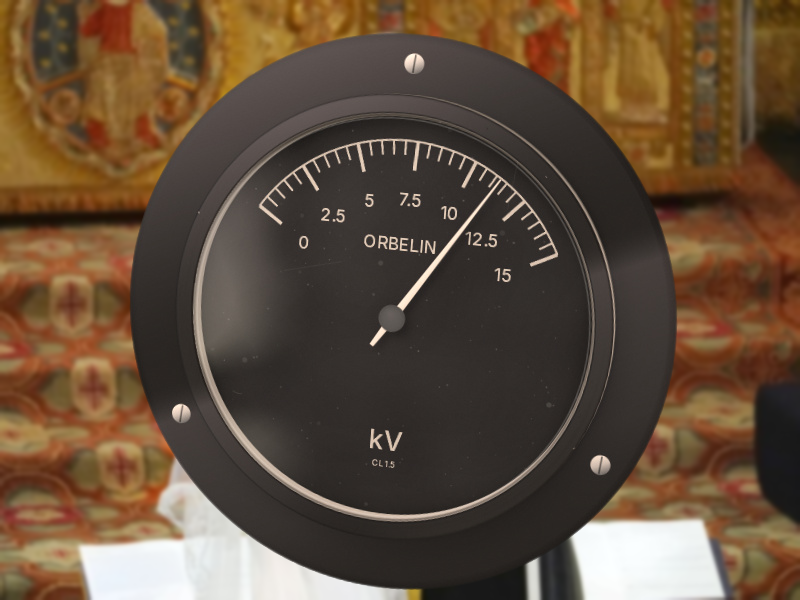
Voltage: value=11.25 unit=kV
